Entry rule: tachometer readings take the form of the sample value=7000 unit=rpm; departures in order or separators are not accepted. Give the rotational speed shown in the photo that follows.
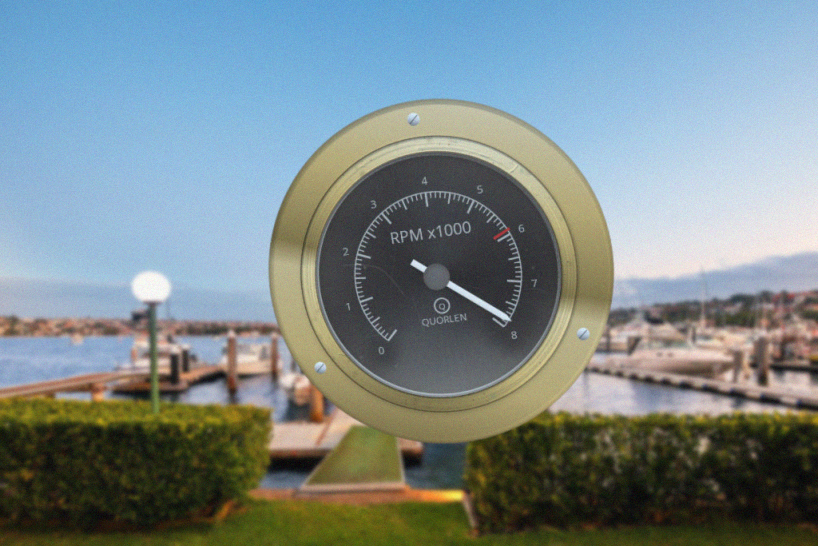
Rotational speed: value=7800 unit=rpm
